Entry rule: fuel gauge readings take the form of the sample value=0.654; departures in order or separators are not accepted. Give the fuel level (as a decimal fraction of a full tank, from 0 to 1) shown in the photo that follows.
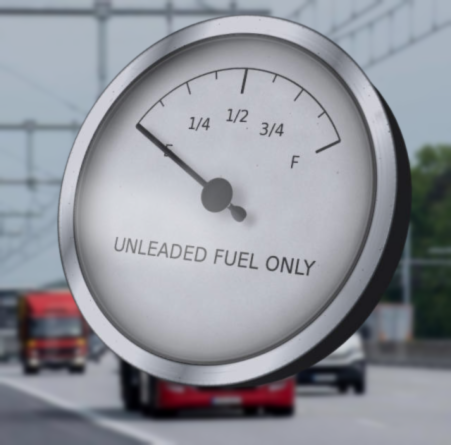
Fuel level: value=0
